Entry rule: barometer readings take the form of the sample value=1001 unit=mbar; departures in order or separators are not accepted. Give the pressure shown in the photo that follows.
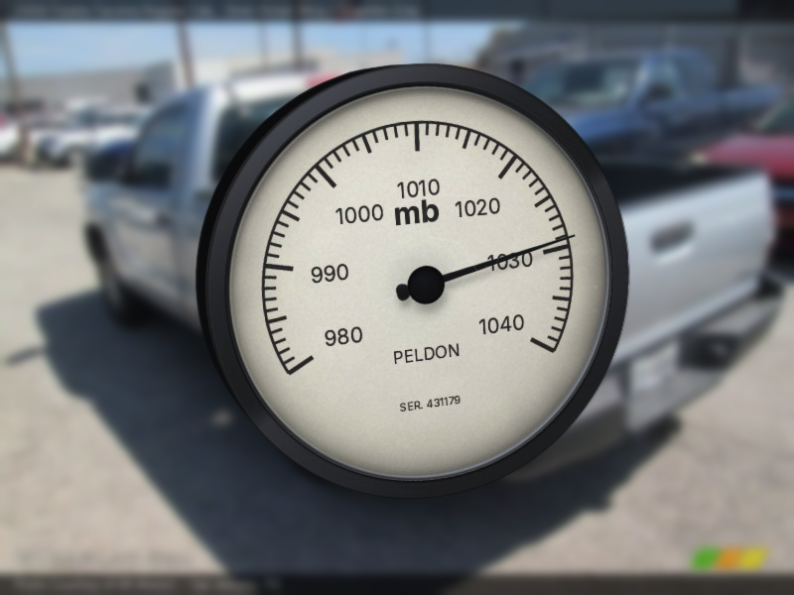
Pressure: value=1029 unit=mbar
